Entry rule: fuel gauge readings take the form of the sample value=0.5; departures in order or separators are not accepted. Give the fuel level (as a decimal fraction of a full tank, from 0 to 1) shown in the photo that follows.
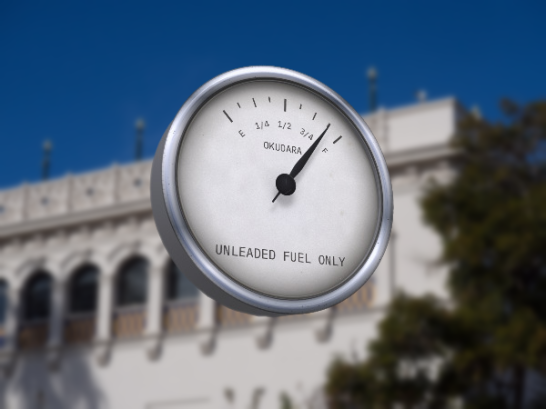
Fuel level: value=0.875
